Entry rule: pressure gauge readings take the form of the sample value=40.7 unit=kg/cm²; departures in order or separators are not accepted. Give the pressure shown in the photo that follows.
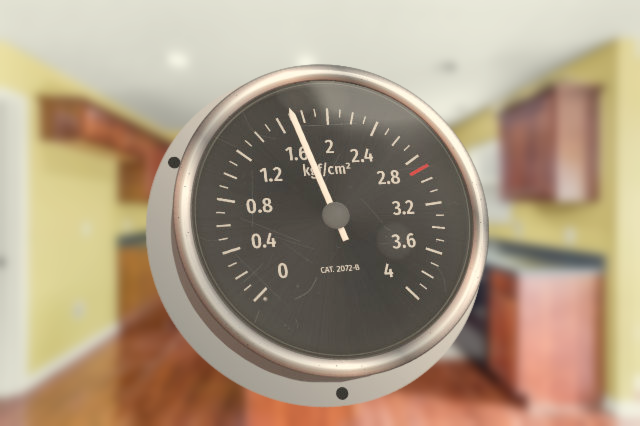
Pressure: value=1.7 unit=kg/cm²
